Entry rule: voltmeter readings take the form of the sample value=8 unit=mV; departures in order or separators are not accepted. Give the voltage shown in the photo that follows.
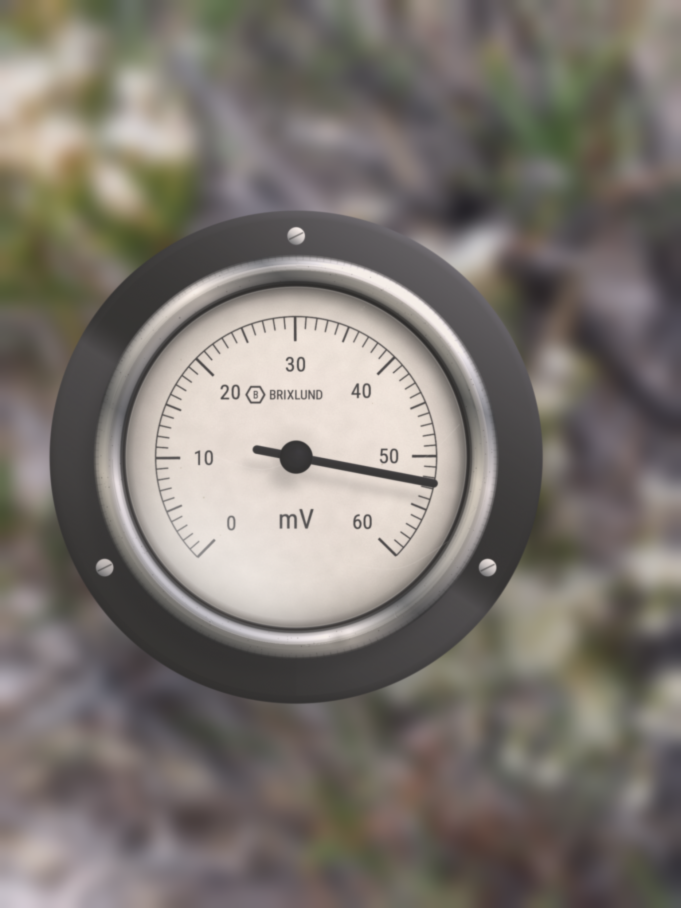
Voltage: value=52.5 unit=mV
